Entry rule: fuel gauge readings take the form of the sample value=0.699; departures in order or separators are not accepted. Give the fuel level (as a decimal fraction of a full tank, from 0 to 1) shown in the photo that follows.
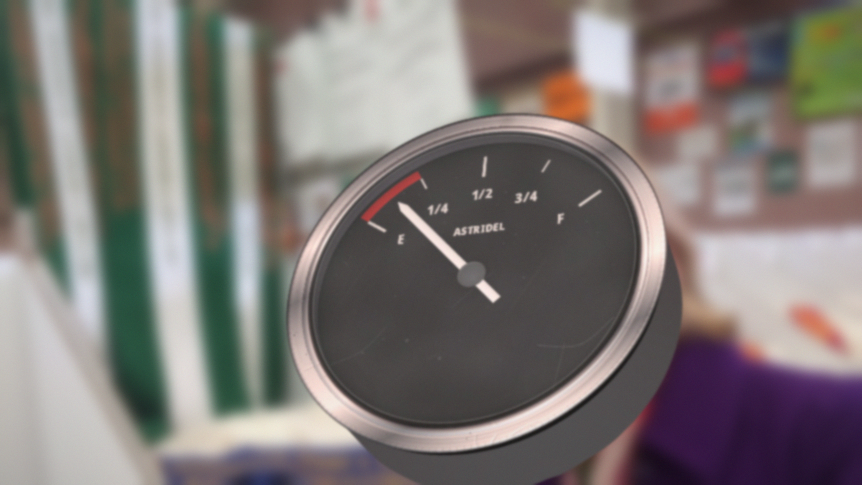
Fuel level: value=0.125
